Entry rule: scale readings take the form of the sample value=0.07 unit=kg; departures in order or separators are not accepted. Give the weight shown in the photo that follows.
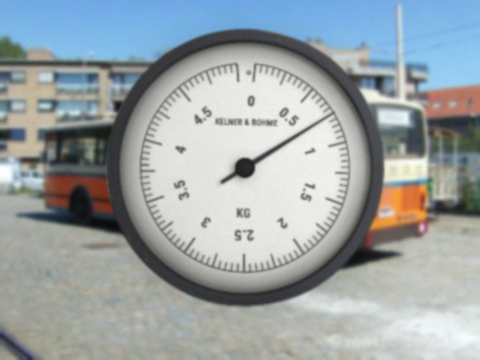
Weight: value=0.75 unit=kg
